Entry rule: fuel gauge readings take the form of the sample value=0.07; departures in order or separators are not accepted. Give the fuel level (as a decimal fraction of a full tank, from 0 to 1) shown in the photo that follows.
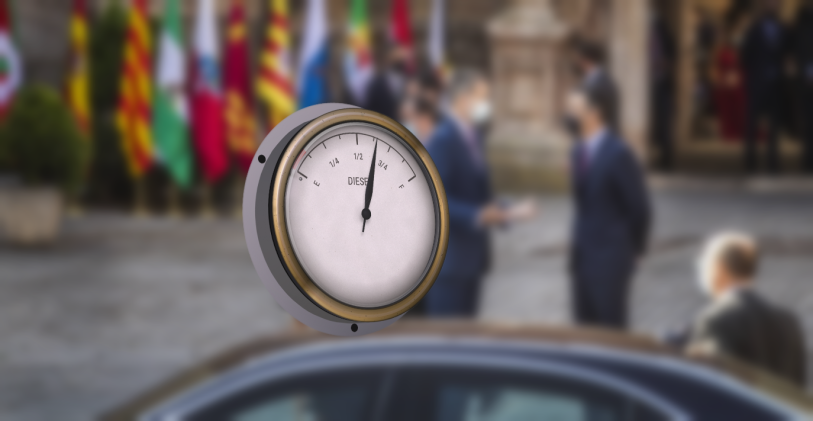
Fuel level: value=0.625
